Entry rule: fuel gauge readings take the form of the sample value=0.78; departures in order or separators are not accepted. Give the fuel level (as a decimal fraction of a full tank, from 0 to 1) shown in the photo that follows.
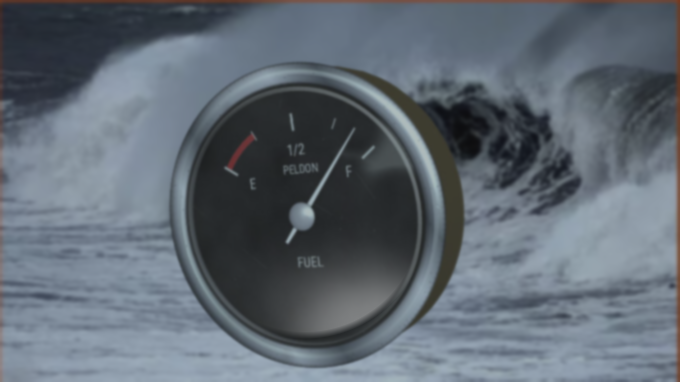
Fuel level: value=0.875
